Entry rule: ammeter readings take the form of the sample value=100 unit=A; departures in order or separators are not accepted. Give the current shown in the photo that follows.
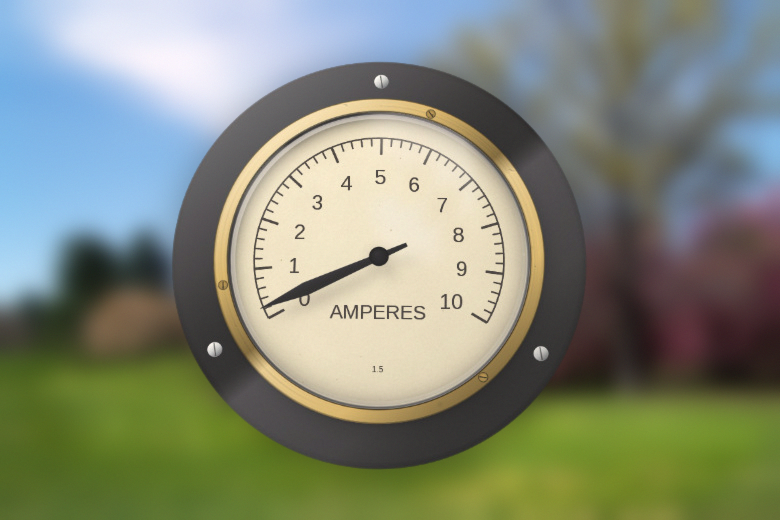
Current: value=0.2 unit=A
